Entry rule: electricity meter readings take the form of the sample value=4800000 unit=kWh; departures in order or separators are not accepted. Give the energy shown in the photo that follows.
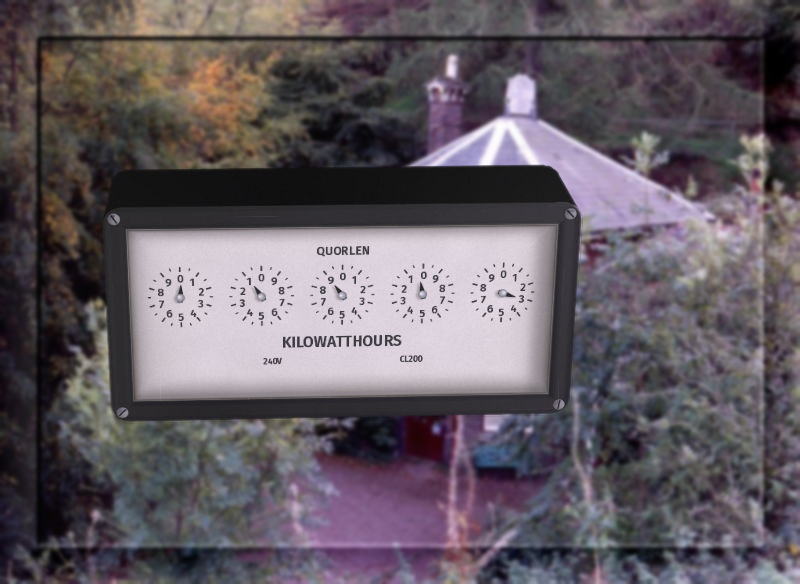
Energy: value=903 unit=kWh
